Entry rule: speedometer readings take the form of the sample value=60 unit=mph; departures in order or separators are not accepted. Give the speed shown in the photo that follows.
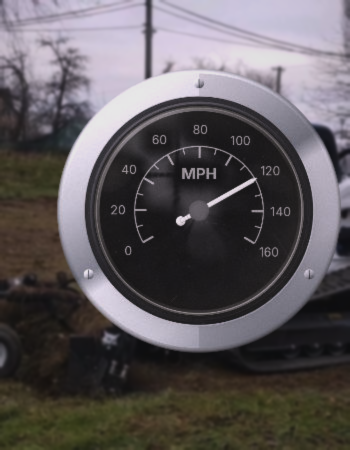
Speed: value=120 unit=mph
